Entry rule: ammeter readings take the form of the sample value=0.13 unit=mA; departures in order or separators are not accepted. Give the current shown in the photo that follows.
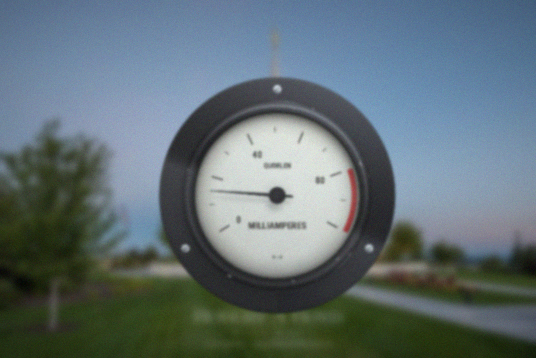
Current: value=15 unit=mA
